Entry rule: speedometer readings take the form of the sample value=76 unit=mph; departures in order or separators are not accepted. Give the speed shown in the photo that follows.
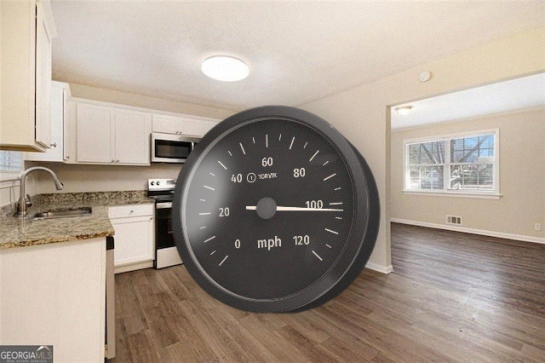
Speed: value=102.5 unit=mph
